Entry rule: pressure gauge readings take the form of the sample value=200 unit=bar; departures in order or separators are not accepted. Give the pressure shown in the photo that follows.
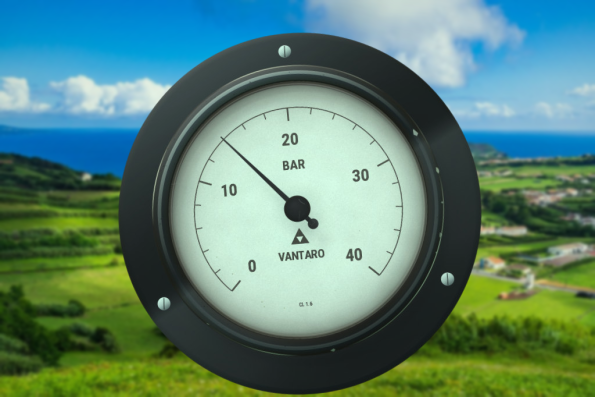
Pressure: value=14 unit=bar
